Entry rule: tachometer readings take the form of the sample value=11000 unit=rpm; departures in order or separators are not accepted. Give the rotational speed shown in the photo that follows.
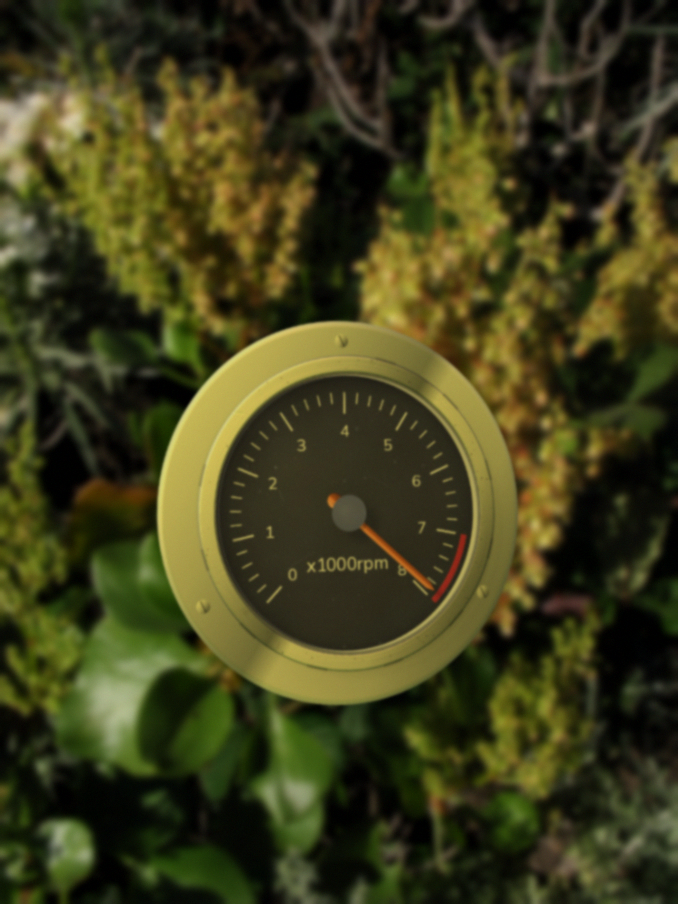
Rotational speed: value=7900 unit=rpm
